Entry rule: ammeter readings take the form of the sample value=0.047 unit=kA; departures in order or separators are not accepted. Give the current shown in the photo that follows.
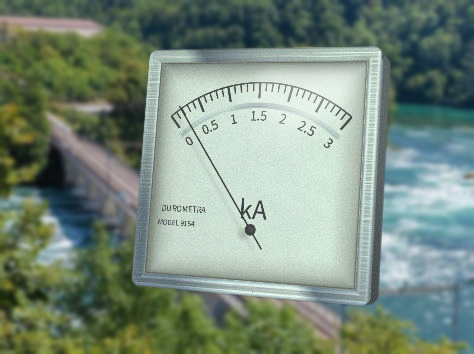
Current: value=0.2 unit=kA
